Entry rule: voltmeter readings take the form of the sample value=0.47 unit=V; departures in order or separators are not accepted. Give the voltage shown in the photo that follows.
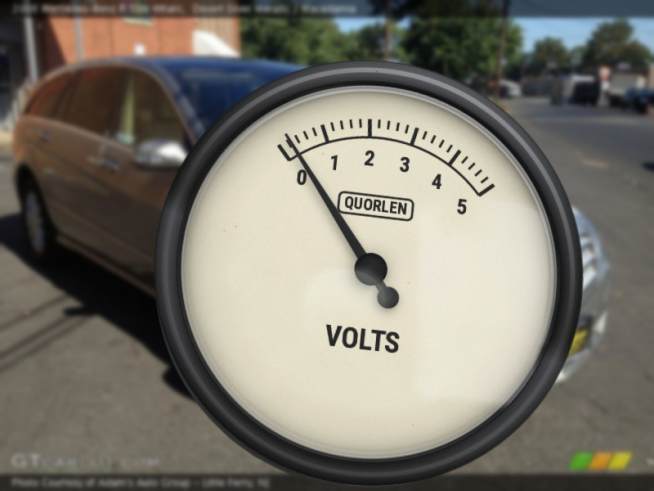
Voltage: value=0.2 unit=V
